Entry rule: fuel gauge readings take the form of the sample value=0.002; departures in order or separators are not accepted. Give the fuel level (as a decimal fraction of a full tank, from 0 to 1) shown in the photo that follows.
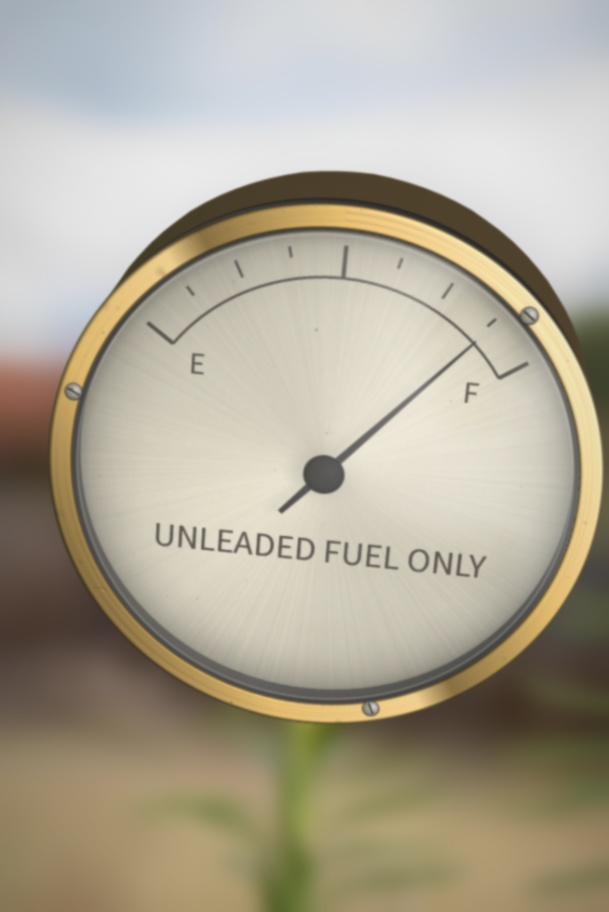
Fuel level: value=0.875
